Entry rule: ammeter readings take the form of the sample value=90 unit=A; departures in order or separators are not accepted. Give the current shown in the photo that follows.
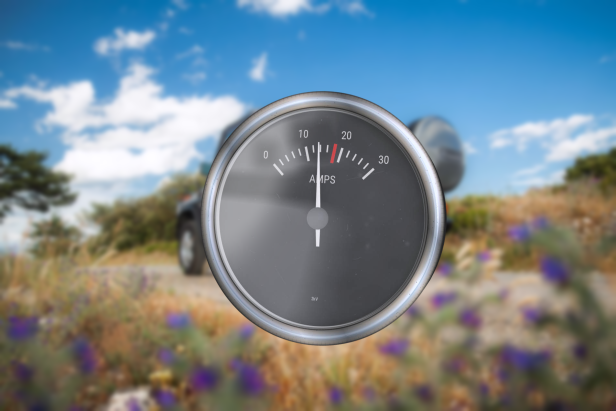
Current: value=14 unit=A
